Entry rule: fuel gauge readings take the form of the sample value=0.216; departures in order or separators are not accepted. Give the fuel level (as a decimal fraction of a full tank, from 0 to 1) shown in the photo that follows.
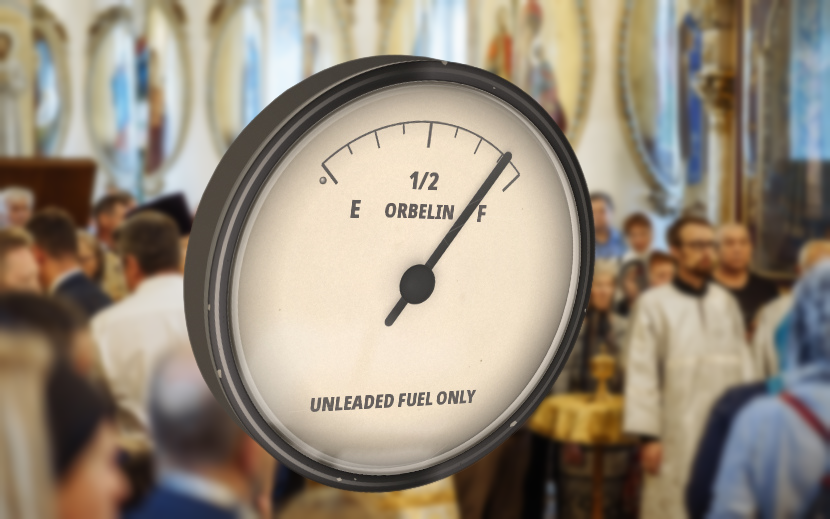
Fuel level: value=0.875
